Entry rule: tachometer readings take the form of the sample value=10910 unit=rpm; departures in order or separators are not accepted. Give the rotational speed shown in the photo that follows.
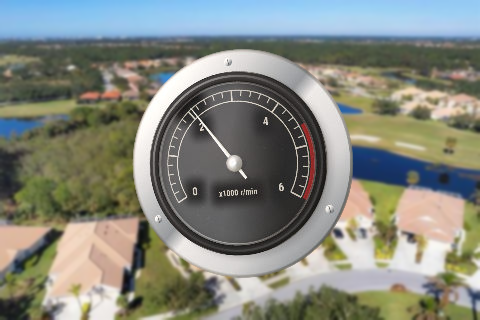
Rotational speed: value=2100 unit=rpm
